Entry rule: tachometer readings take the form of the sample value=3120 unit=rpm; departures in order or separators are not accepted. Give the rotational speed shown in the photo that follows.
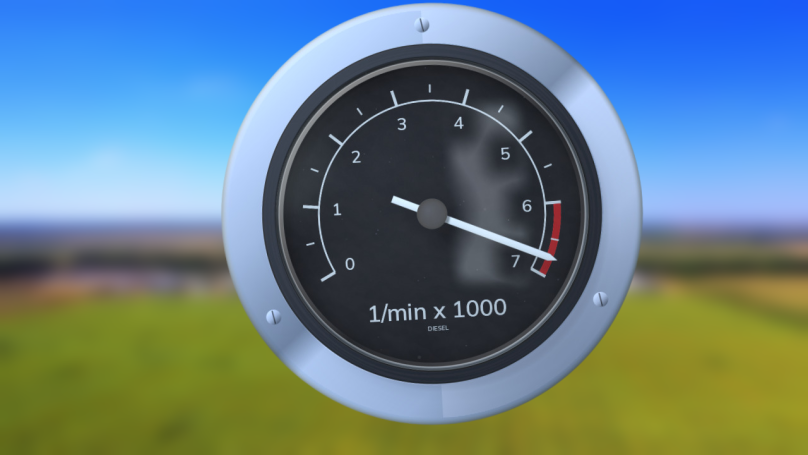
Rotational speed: value=6750 unit=rpm
